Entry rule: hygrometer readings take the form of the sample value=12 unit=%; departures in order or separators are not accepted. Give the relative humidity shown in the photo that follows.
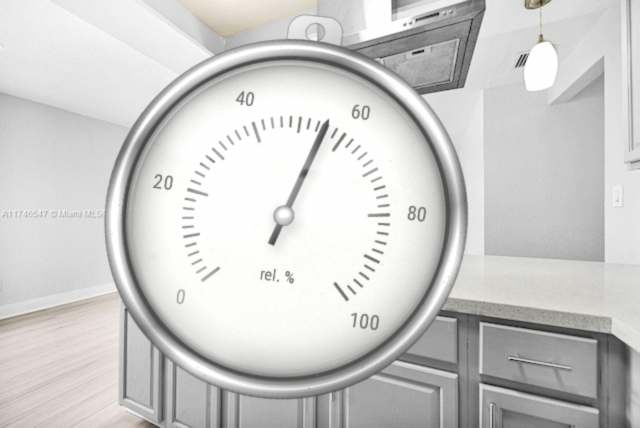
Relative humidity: value=56 unit=%
